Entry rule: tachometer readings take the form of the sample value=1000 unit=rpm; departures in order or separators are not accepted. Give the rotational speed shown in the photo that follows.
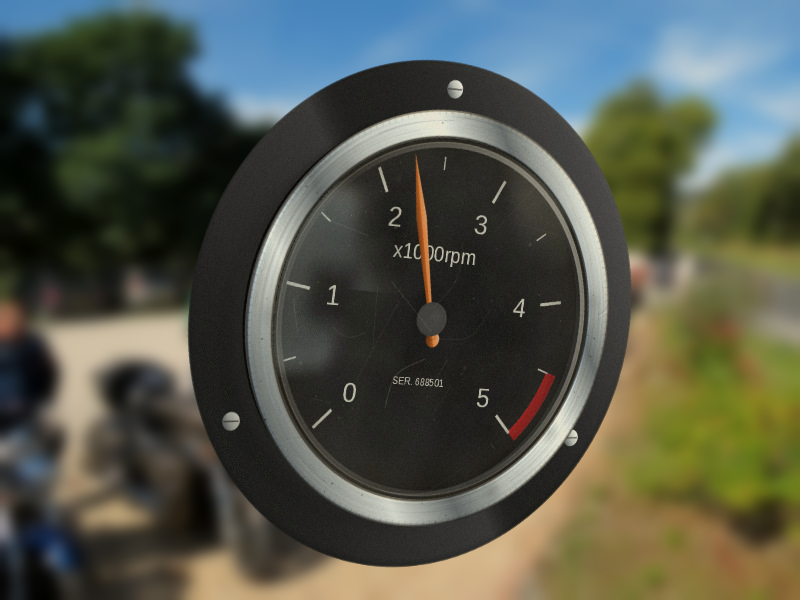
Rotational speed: value=2250 unit=rpm
